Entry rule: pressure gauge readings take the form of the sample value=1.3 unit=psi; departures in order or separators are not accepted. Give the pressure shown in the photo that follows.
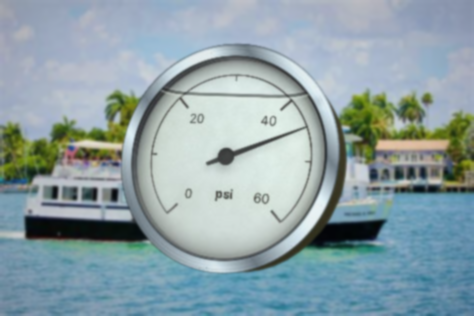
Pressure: value=45 unit=psi
